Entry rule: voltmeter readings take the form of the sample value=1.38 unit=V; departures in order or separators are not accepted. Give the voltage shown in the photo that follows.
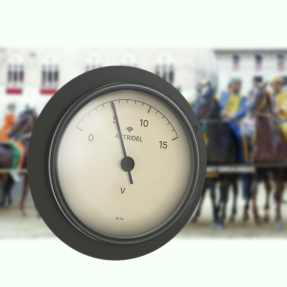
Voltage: value=5 unit=V
